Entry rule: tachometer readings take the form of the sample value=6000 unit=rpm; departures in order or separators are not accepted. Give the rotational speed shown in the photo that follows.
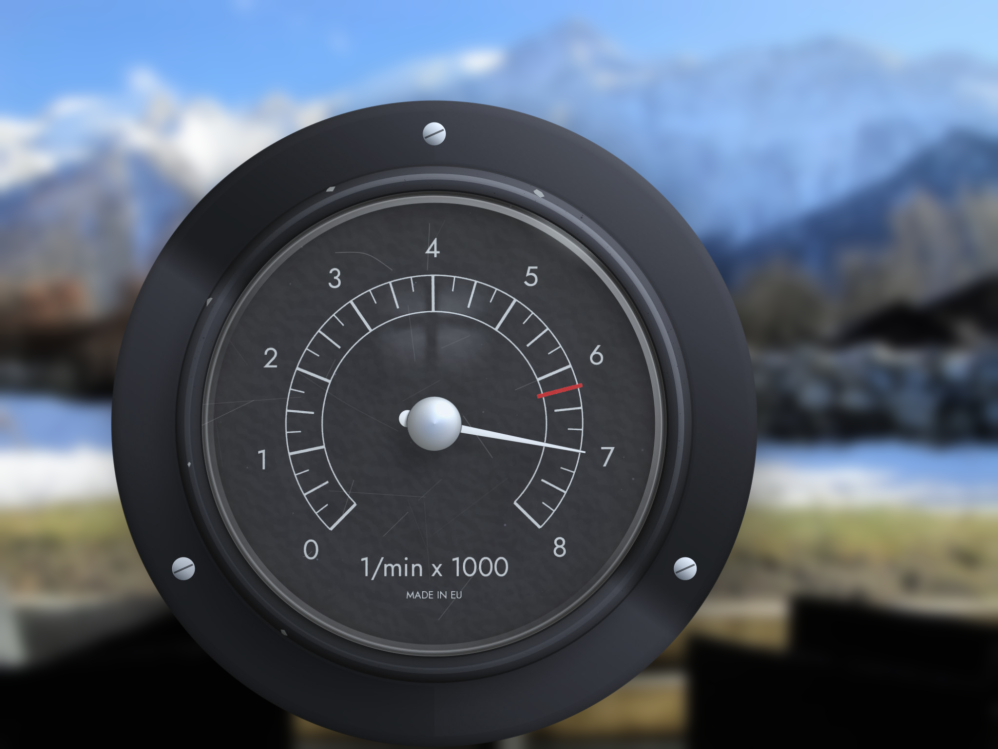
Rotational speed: value=7000 unit=rpm
